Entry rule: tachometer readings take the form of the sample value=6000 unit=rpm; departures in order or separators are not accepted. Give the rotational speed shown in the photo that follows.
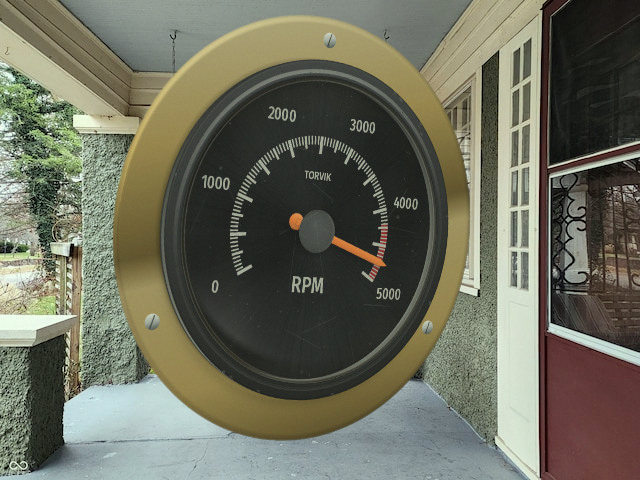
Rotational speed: value=4750 unit=rpm
